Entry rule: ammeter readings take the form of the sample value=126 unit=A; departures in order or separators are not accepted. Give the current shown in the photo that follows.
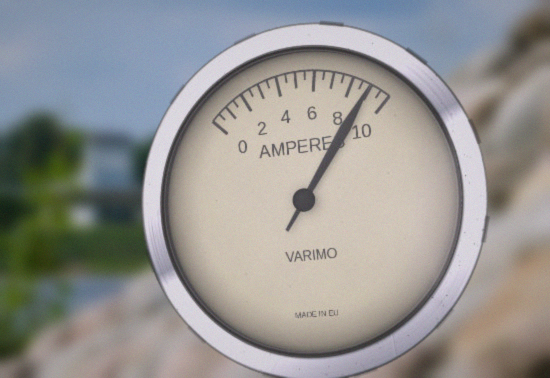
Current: value=9 unit=A
